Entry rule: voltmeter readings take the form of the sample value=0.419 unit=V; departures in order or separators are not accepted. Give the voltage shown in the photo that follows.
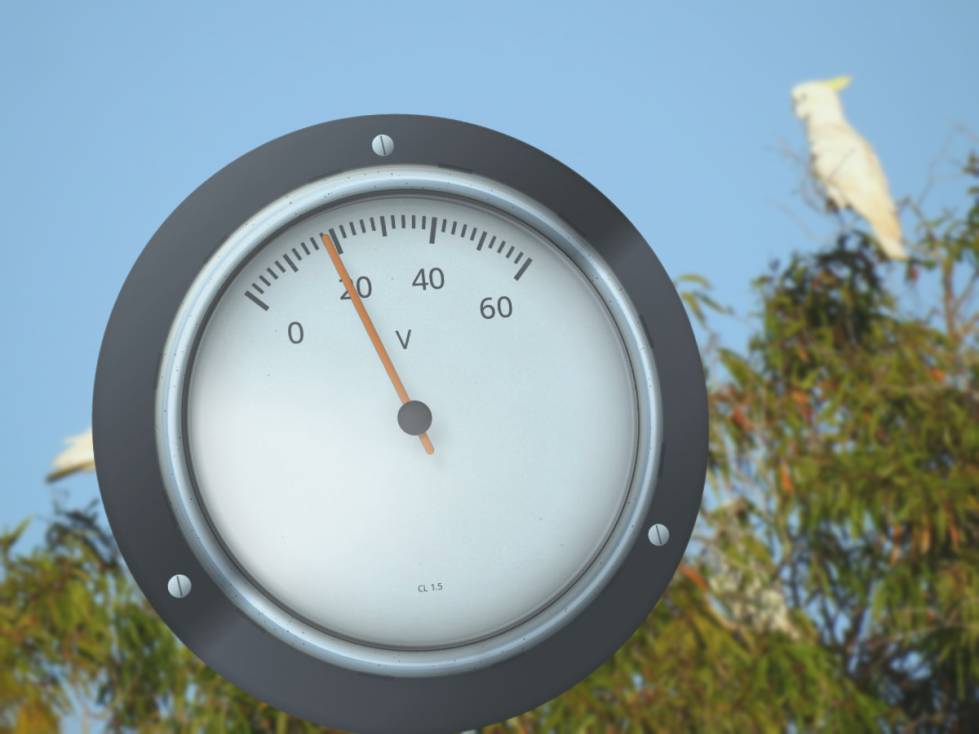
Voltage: value=18 unit=V
